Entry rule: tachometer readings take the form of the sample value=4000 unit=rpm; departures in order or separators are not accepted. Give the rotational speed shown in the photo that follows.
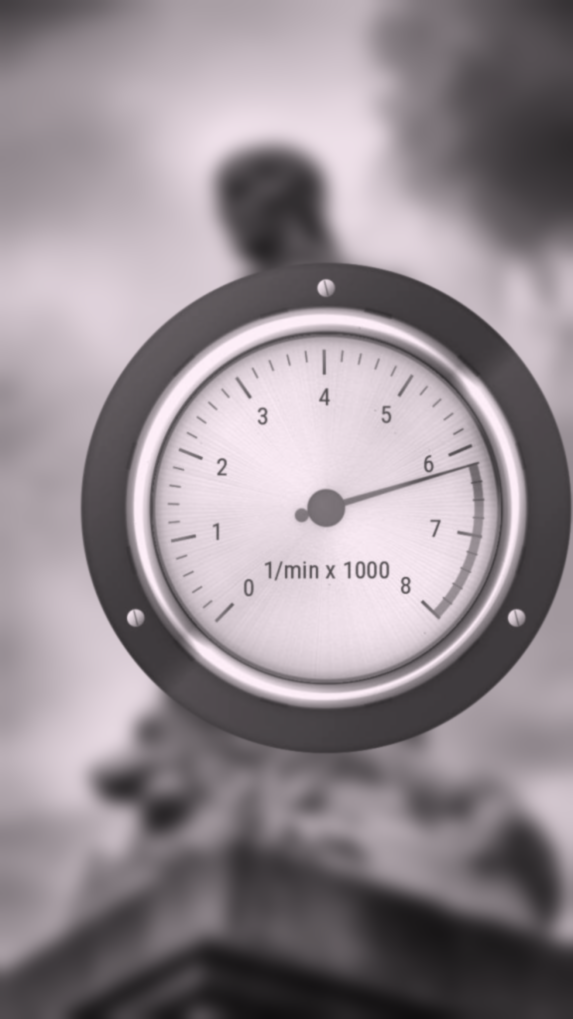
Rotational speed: value=6200 unit=rpm
